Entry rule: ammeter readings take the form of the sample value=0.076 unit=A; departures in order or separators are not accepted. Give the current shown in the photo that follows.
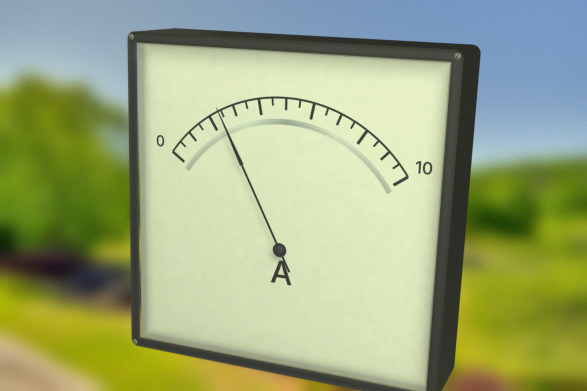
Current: value=2.5 unit=A
